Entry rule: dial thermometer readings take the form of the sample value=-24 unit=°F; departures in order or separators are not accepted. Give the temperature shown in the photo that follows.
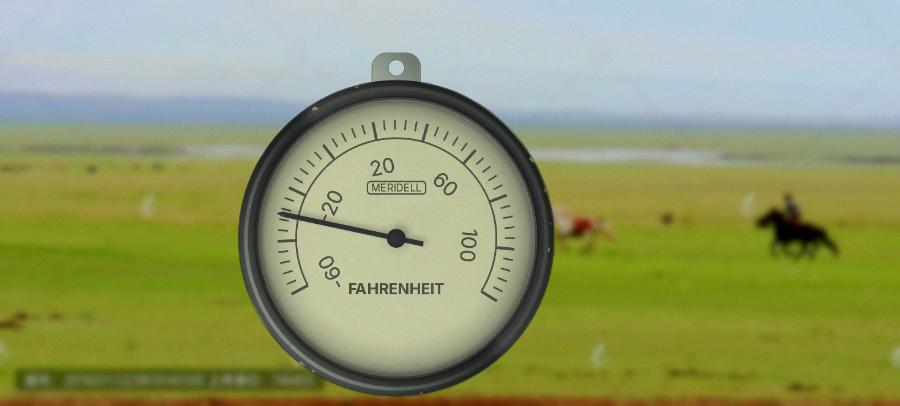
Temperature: value=-30 unit=°F
